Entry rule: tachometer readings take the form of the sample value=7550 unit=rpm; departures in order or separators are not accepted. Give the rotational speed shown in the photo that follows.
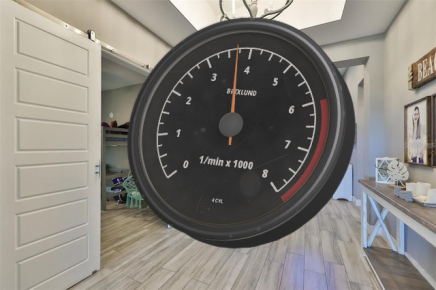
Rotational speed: value=3750 unit=rpm
